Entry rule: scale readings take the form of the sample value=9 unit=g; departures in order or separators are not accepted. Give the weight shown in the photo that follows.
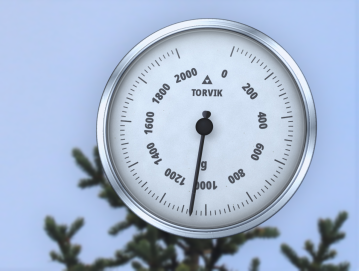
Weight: value=1060 unit=g
